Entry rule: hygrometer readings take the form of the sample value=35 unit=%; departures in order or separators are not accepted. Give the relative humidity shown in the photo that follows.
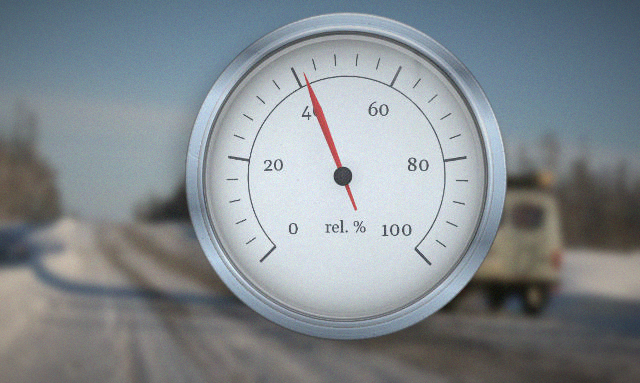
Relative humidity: value=42 unit=%
